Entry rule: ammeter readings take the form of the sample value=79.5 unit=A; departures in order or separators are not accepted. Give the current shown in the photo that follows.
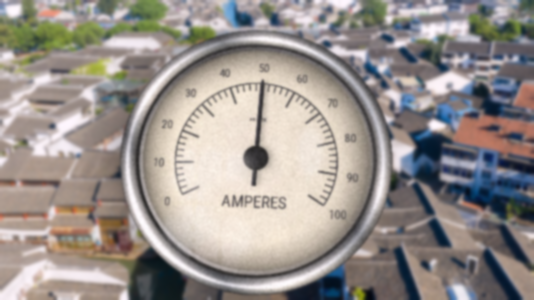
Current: value=50 unit=A
